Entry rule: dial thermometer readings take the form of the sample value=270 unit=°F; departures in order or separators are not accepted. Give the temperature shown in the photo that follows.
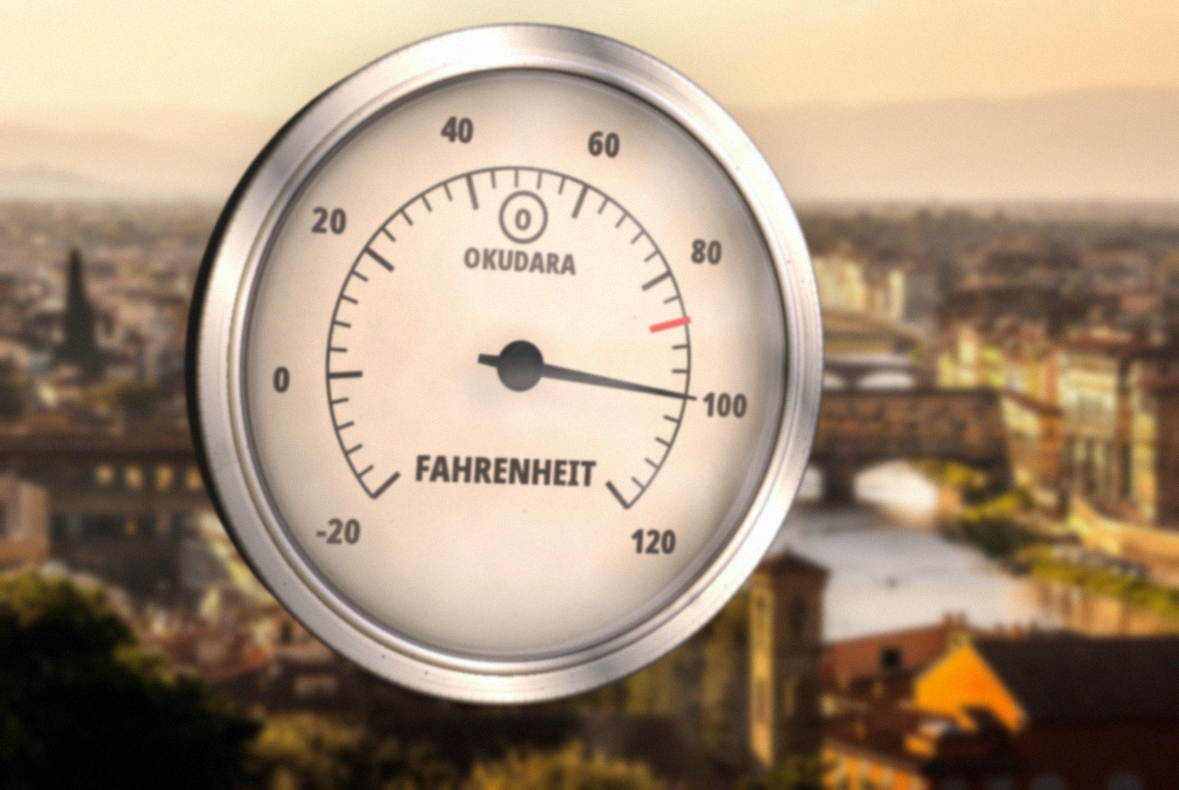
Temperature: value=100 unit=°F
